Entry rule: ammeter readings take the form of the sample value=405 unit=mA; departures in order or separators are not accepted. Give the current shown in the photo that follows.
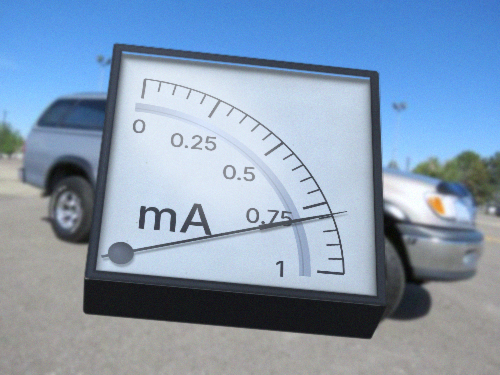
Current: value=0.8 unit=mA
